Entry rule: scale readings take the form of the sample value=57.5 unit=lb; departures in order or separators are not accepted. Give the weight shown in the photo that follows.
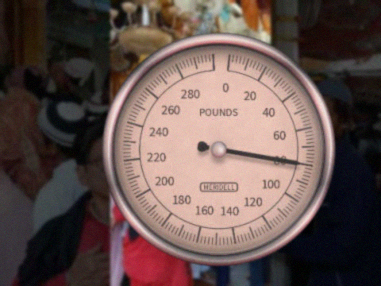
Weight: value=80 unit=lb
